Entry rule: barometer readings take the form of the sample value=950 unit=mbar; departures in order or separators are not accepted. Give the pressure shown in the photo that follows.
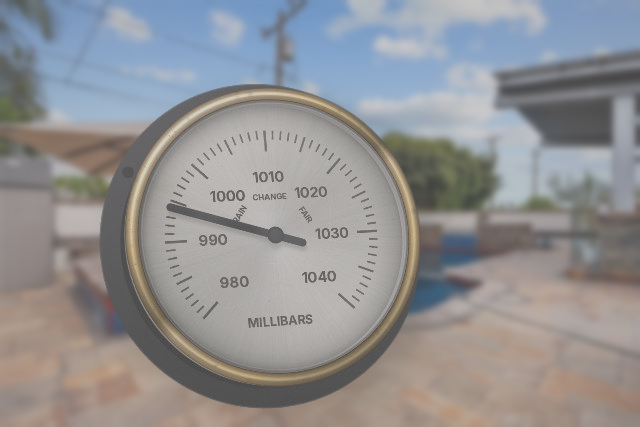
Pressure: value=994 unit=mbar
